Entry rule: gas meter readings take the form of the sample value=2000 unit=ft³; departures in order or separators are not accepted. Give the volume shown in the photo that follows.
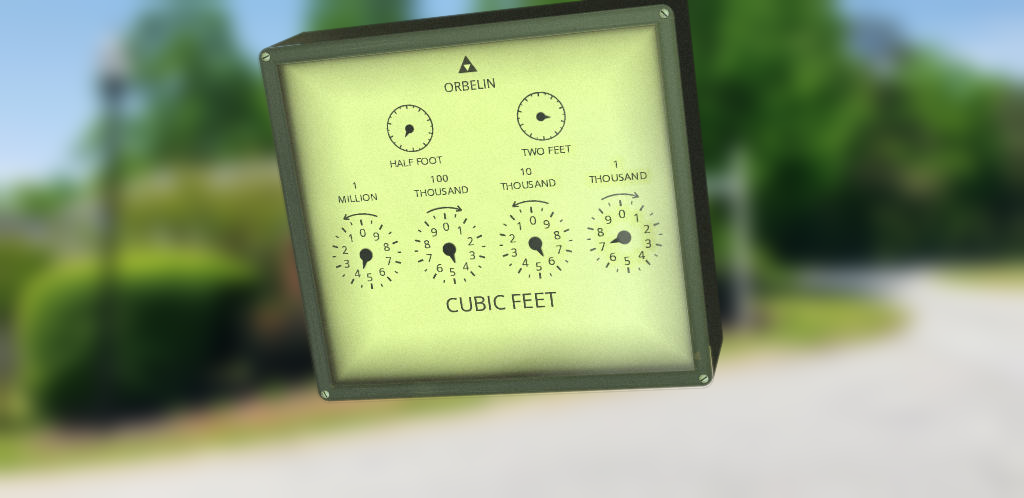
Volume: value=445700 unit=ft³
